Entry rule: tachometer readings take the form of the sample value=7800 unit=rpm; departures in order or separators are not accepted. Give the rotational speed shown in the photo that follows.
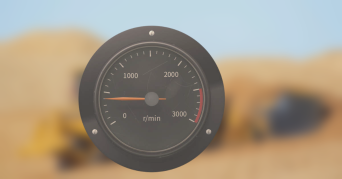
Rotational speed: value=400 unit=rpm
